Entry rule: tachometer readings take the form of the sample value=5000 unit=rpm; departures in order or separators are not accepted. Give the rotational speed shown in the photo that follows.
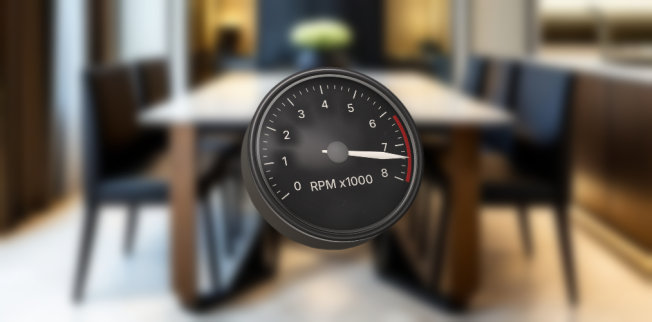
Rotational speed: value=7400 unit=rpm
